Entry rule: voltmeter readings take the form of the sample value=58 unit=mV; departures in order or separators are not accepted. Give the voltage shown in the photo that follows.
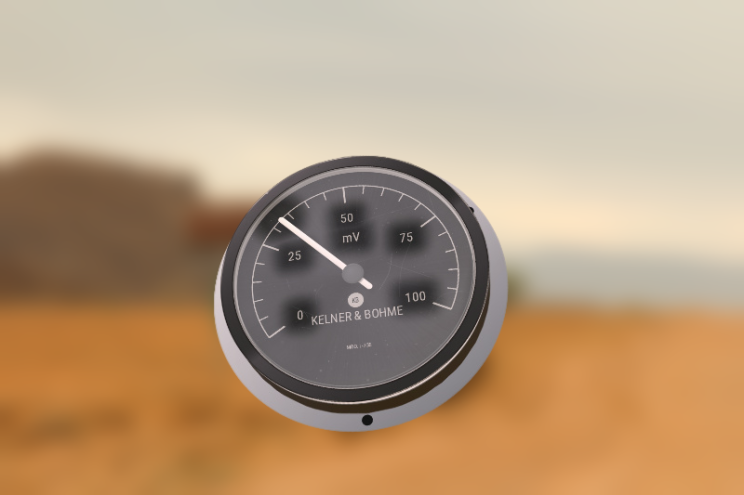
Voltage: value=32.5 unit=mV
